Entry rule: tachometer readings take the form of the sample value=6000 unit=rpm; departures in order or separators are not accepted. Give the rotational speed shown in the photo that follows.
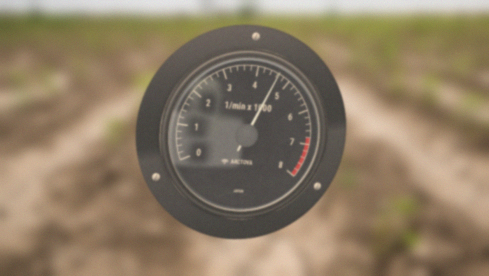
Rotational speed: value=4600 unit=rpm
